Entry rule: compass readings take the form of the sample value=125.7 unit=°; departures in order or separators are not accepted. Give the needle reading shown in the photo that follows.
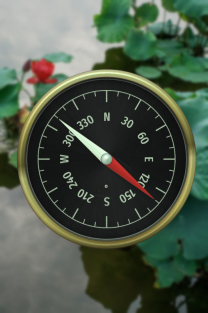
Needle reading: value=130 unit=°
